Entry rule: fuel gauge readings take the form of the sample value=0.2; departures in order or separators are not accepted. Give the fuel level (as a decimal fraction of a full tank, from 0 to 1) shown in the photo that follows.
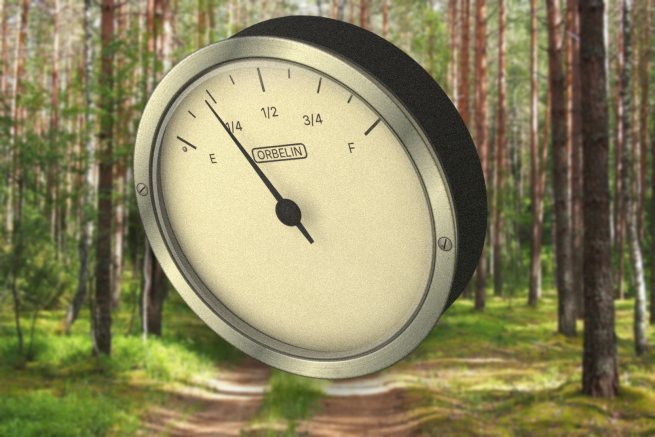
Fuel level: value=0.25
